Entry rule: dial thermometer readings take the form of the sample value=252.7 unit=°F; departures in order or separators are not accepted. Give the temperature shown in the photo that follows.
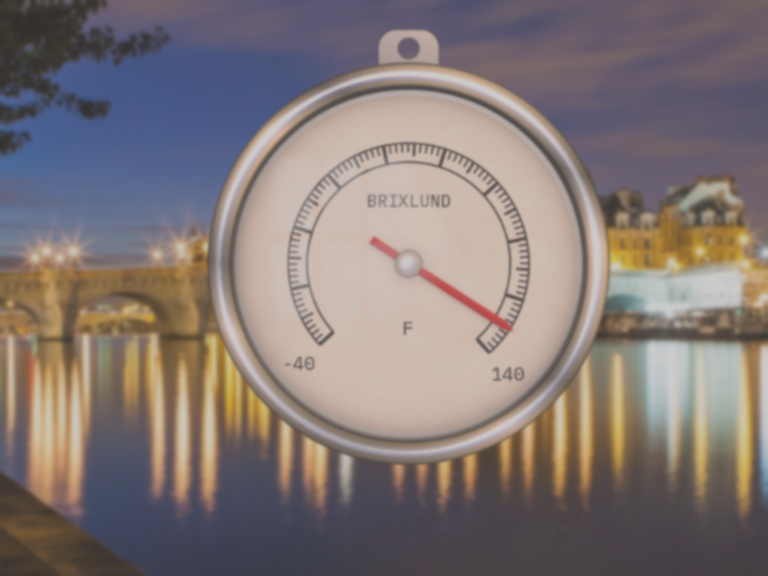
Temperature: value=130 unit=°F
